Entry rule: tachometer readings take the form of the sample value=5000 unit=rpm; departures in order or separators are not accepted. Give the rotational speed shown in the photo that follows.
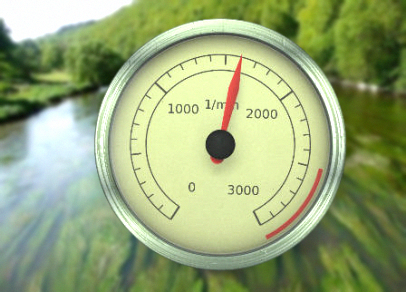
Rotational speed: value=1600 unit=rpm
